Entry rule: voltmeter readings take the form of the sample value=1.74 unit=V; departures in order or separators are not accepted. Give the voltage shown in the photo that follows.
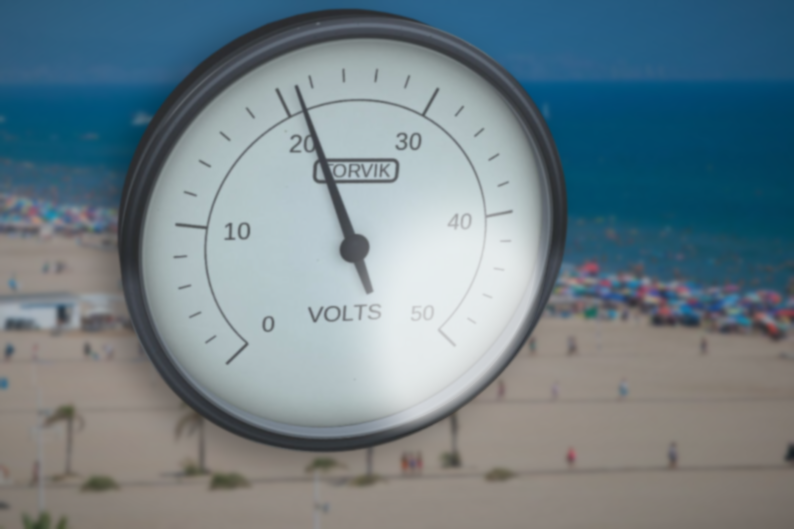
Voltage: value=21 unit=V
